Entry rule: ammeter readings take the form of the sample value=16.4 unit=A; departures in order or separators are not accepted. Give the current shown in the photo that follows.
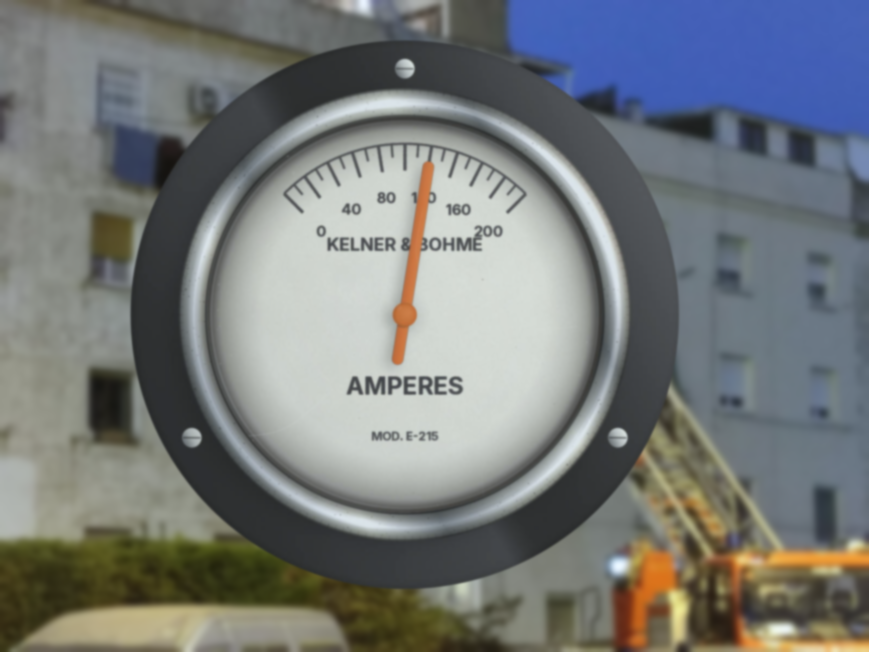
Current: value=120 unit=A
